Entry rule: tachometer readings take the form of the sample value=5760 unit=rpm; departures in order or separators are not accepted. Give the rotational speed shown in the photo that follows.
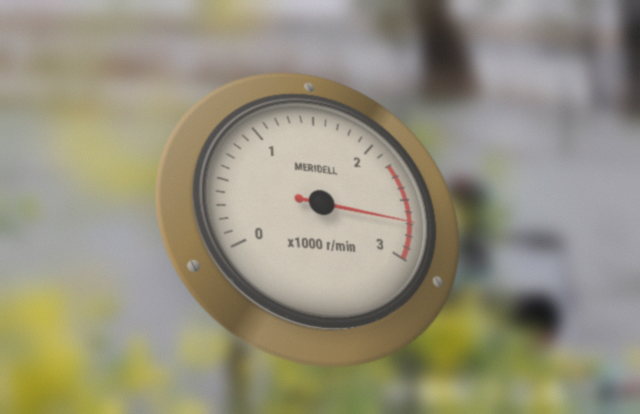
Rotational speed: value=2700 unit=rpm
